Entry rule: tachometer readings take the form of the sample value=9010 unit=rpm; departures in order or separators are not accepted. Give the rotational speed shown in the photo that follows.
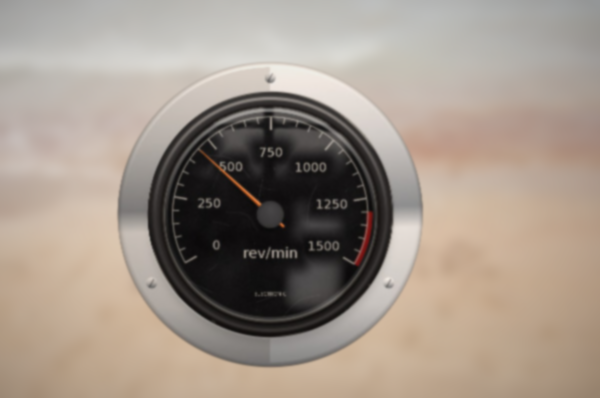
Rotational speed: value=450 unit=rpm
